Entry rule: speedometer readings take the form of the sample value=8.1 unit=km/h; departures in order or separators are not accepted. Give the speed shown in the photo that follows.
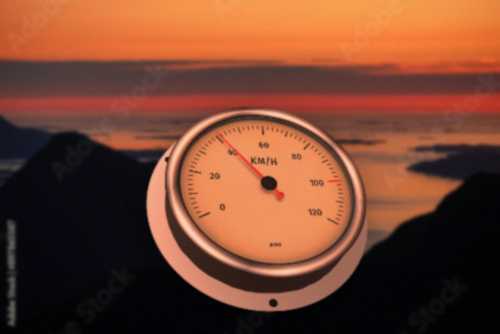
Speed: value=40 unit=km/h
